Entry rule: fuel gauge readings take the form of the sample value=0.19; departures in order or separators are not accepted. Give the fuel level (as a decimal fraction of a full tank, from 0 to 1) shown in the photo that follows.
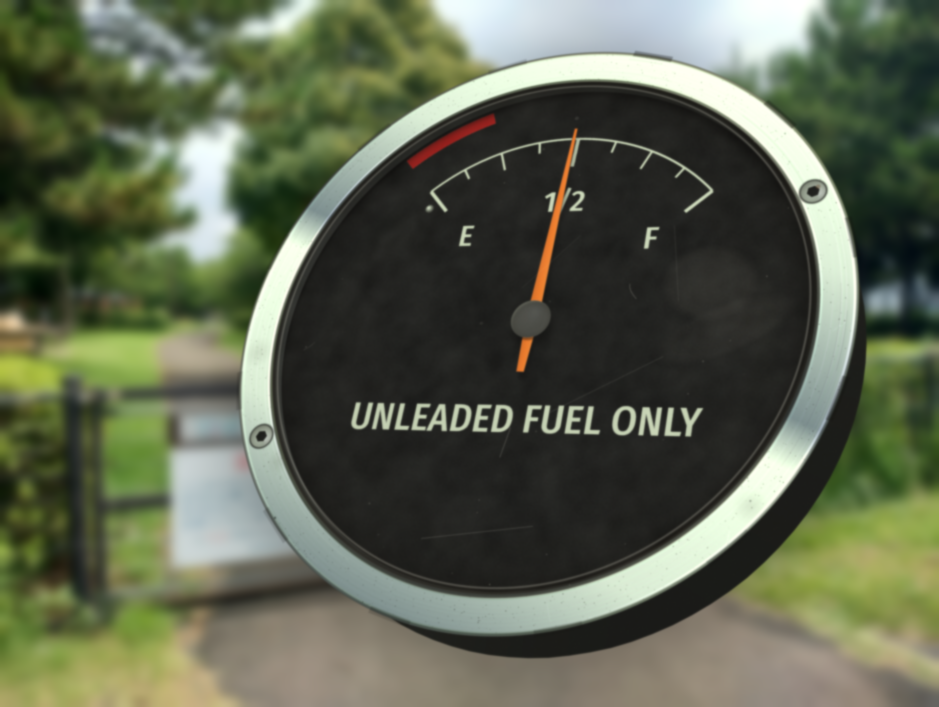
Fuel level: value=0.5
